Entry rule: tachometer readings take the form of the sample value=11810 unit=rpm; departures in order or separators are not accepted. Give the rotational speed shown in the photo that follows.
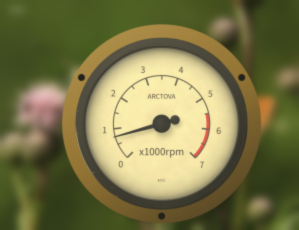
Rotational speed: value=750 unit=rpm
